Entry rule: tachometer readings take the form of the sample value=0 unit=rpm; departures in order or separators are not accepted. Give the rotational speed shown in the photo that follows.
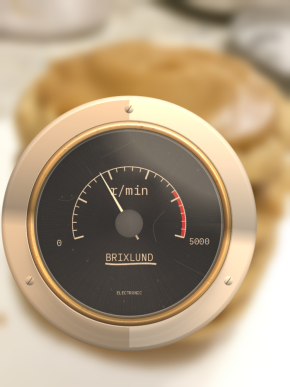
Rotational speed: value=1800 unit=rpm
